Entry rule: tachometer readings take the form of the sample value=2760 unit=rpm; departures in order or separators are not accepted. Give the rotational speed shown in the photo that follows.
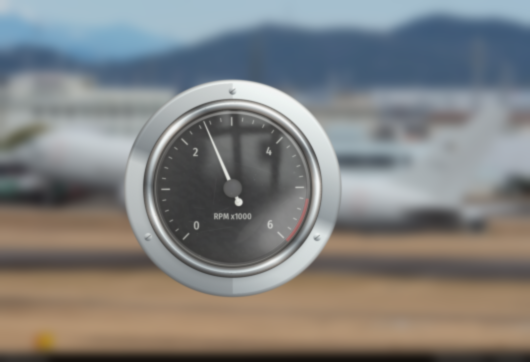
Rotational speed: value=2500 unit=rpm
